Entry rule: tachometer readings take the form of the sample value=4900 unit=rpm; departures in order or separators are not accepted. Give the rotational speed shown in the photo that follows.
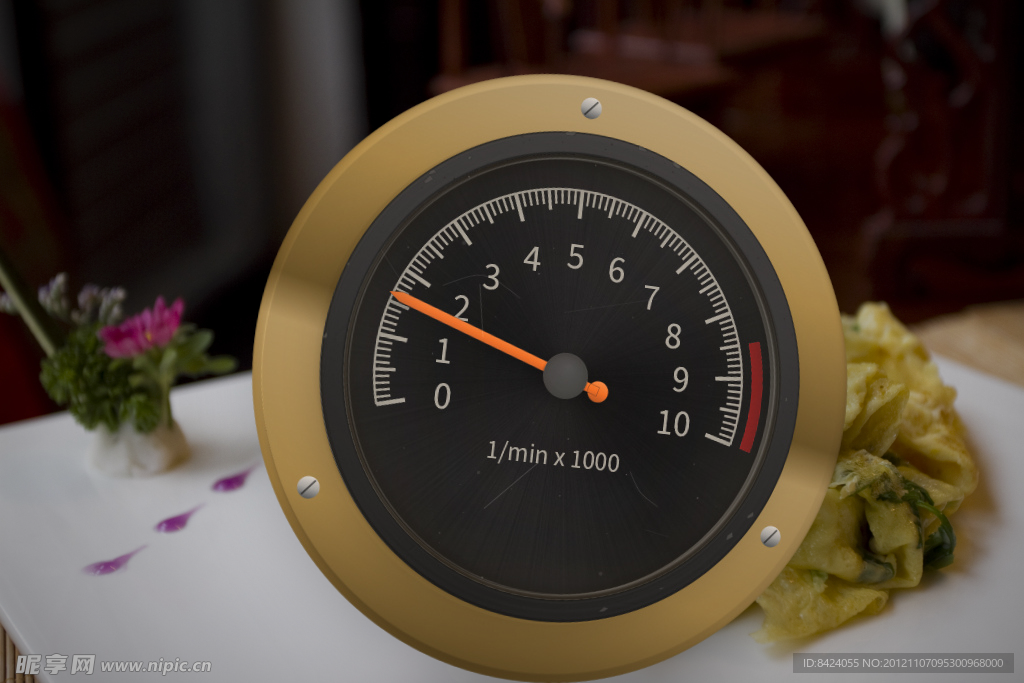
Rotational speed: value=1600 unit=rpm
